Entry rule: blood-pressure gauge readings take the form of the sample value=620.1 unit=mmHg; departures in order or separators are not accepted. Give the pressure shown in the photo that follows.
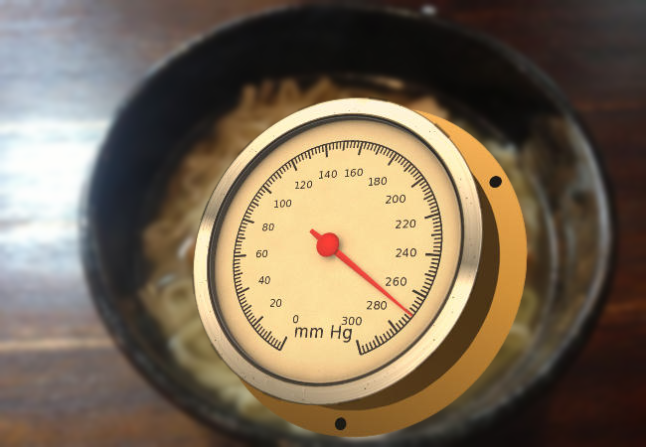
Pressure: value=270 unit=mmHg
